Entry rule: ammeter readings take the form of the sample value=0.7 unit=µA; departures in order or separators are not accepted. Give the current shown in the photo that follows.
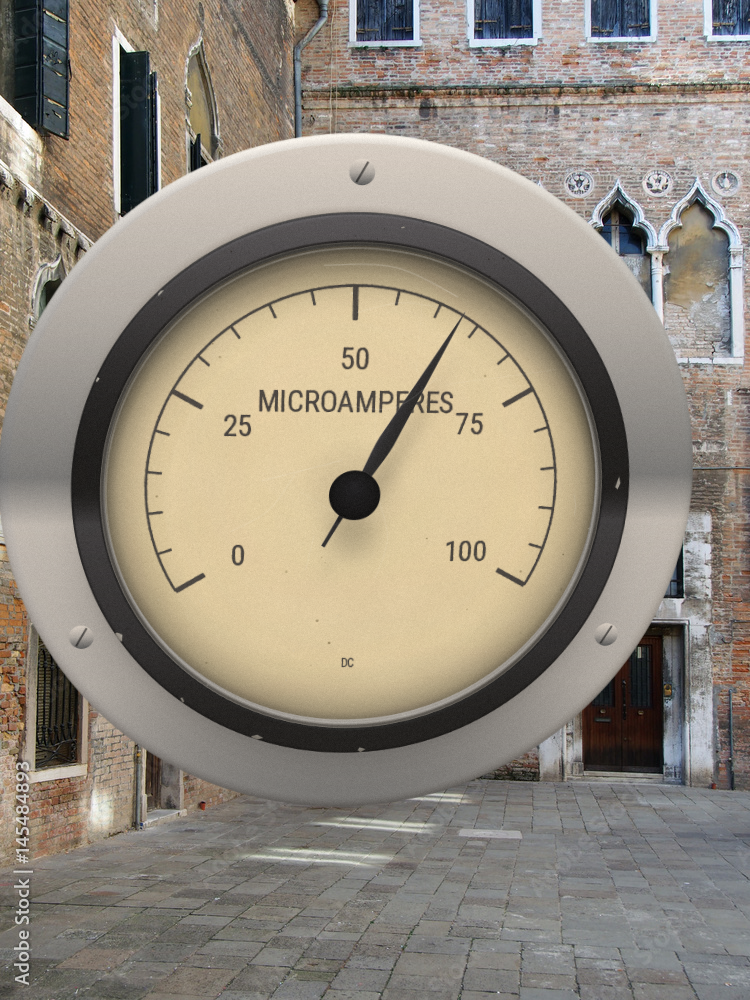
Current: value=62.5 unit=µA
